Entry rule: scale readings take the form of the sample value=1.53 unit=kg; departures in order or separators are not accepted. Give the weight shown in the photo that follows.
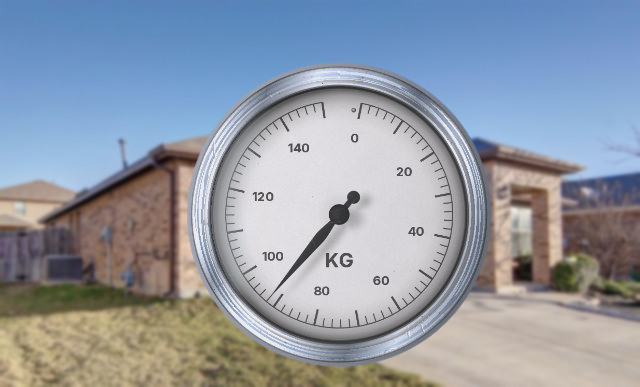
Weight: value=92 unit=kg
